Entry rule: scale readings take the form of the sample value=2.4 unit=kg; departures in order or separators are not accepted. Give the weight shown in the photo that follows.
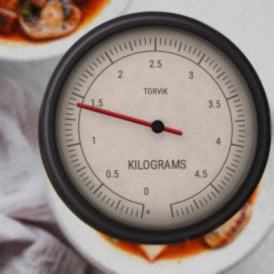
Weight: value=1.4 unit=kg
